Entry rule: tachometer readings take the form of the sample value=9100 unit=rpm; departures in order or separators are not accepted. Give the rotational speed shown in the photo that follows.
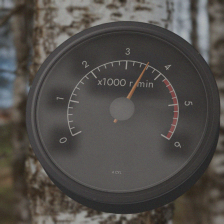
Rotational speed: value=3600 unit=rpm
